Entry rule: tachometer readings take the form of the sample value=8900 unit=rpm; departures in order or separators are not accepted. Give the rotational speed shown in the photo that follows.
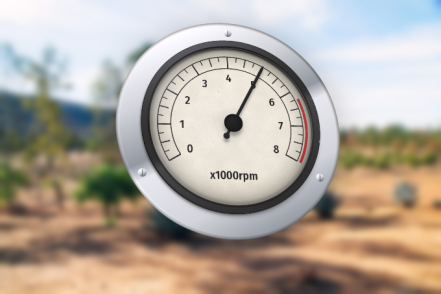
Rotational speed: value=5000 unit=rpm
